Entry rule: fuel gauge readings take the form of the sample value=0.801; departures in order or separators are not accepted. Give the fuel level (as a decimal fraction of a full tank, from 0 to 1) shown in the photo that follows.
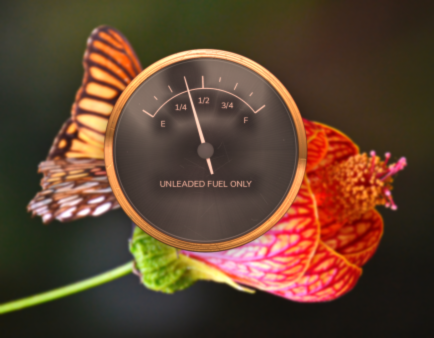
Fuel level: value=0.375
